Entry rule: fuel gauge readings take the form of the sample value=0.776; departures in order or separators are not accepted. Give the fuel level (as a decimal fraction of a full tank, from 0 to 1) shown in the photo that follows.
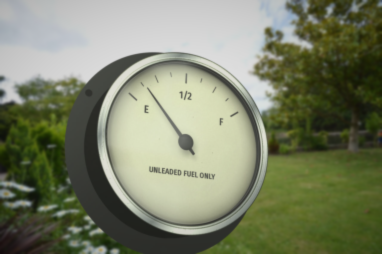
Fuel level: value=0.125
